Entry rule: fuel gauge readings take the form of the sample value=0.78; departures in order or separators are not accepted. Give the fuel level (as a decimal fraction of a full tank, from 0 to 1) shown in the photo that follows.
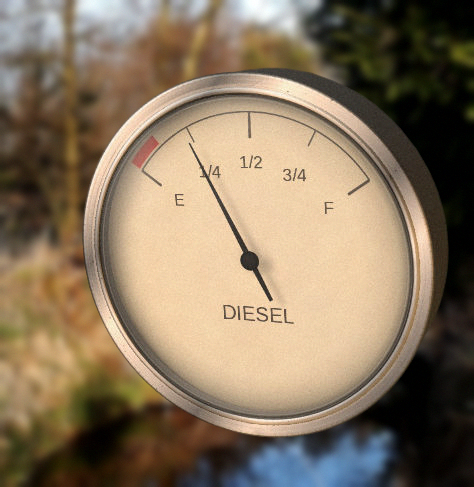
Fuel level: value=0.25
